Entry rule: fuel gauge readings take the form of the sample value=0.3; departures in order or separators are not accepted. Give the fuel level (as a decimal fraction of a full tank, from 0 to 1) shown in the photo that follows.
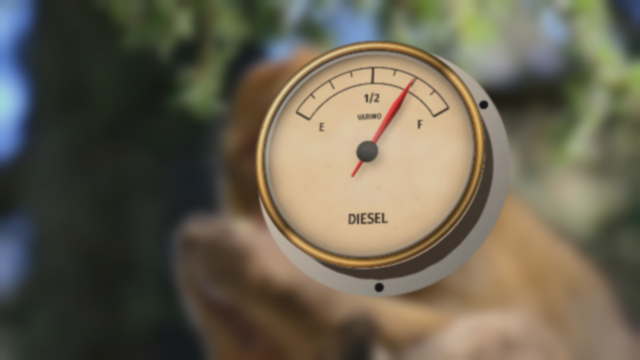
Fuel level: value=0.75
